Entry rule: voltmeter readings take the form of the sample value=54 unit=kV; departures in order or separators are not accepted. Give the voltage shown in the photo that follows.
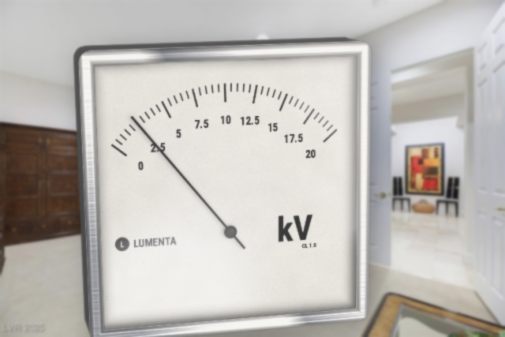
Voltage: value=2.5 unit=kV
